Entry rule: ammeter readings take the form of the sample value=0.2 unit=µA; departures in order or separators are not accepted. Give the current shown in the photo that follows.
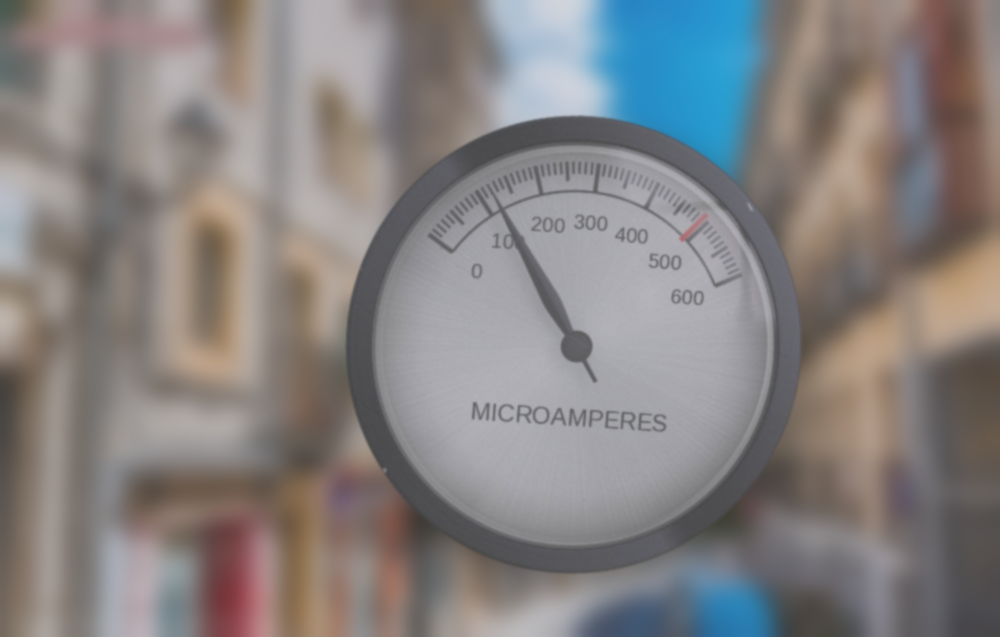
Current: value=120 unit=µA
